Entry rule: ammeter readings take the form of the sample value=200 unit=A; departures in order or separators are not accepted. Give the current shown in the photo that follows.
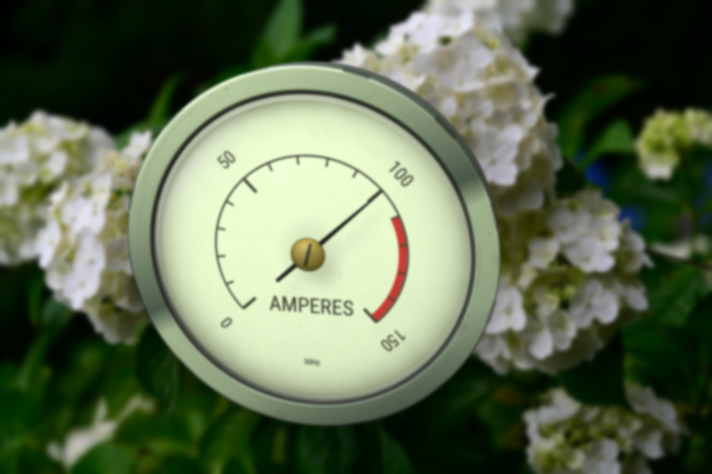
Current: value=100 unit=A
